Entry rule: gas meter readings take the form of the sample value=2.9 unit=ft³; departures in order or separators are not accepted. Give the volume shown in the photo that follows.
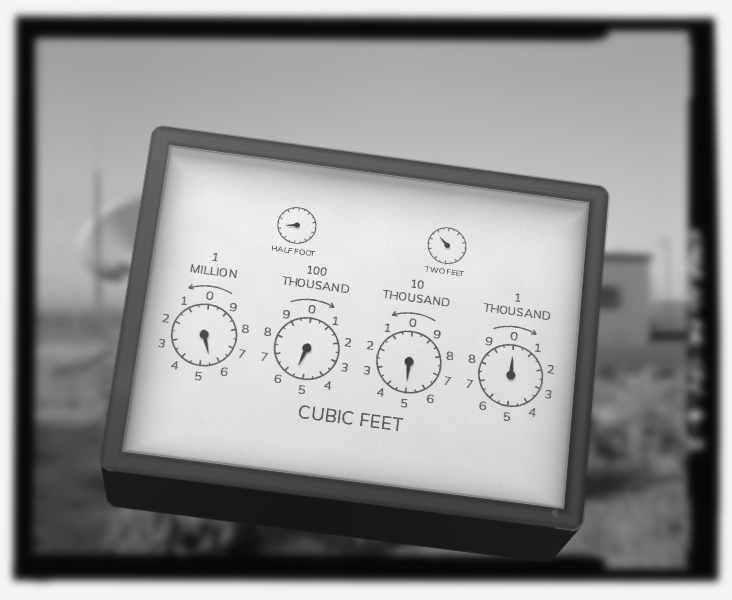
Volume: value=555000 unit=ft³
